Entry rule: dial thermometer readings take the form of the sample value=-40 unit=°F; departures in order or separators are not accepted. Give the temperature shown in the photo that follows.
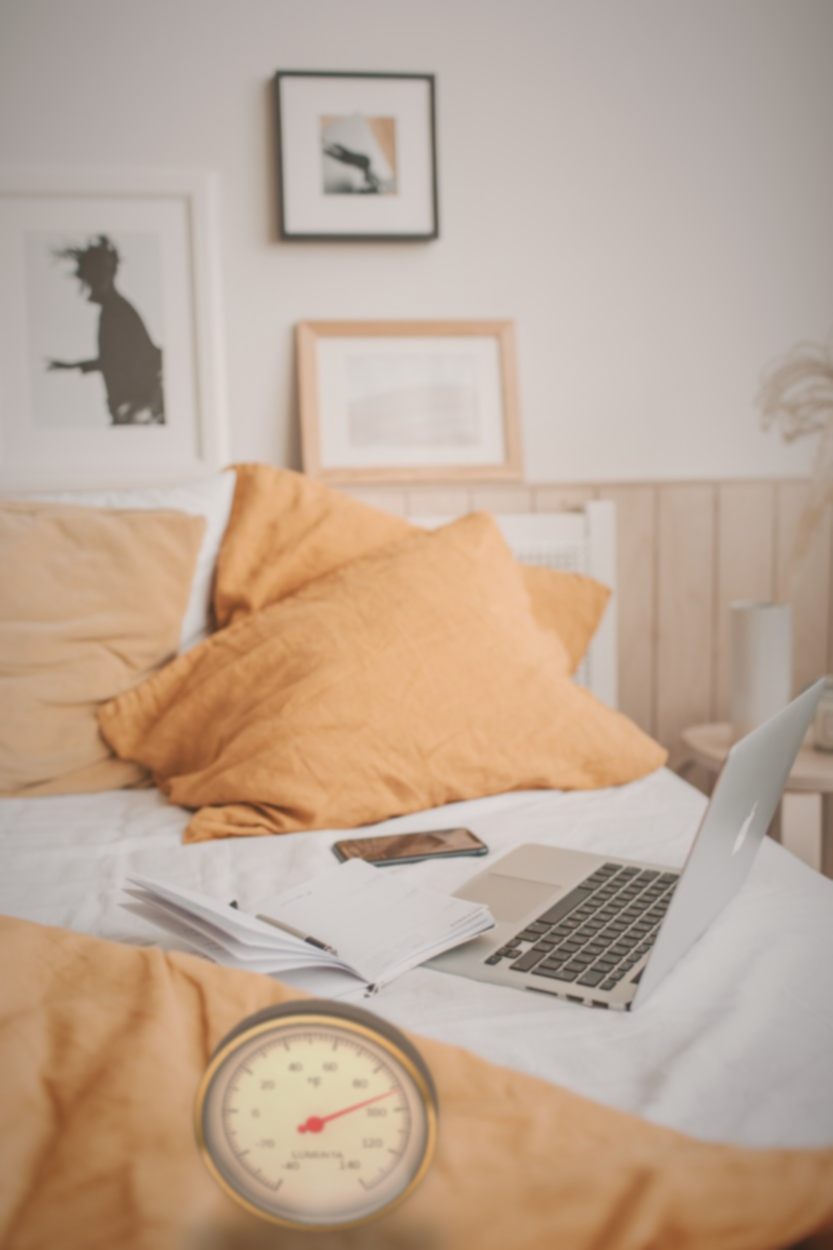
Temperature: value=90 unit=°F
